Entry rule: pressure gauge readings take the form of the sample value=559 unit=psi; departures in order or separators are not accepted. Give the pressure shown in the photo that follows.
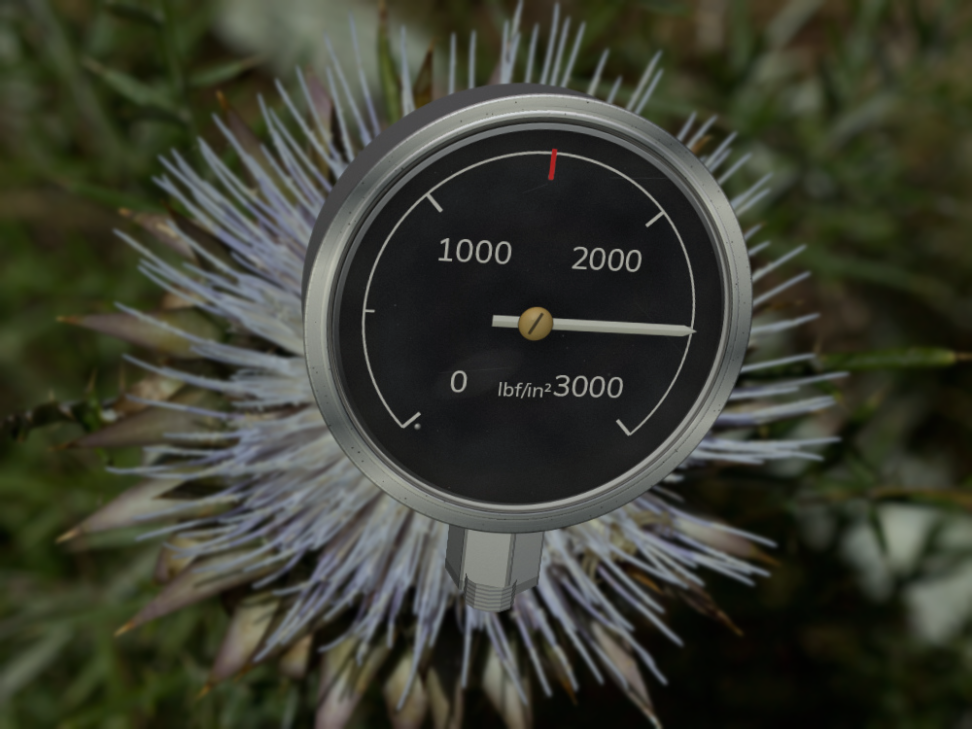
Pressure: value=2500 unit=psi
